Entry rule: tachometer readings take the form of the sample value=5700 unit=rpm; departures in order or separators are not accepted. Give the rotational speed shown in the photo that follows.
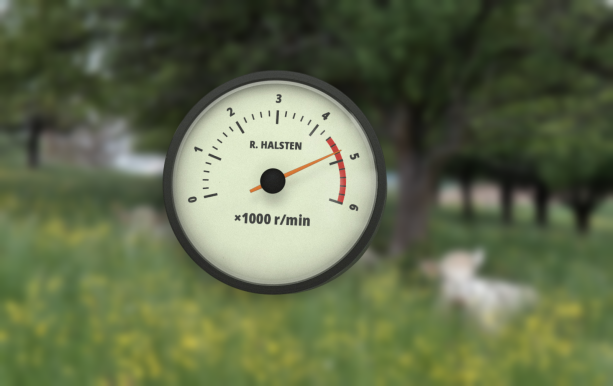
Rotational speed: value=4800 unit=rpm
